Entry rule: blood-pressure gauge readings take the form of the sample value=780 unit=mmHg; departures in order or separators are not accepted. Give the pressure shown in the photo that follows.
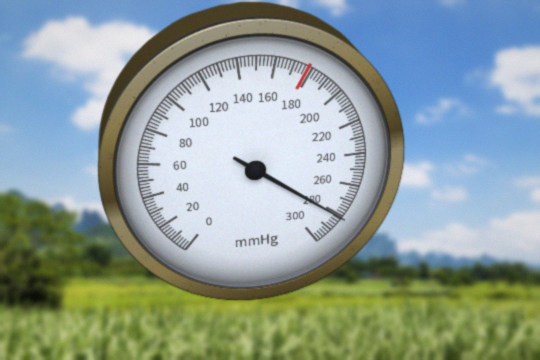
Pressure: value=280 unit=mmHg
